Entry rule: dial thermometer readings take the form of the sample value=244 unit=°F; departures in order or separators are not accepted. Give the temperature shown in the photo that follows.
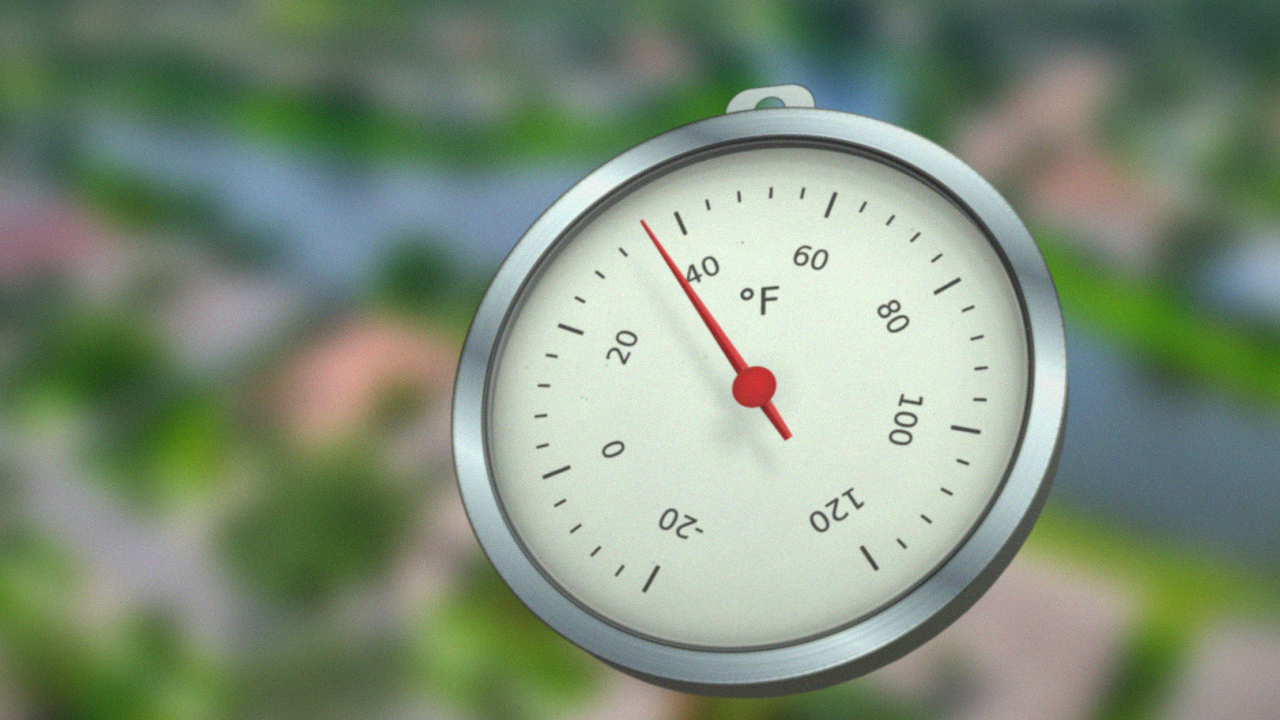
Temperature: value=36 unit=°F
